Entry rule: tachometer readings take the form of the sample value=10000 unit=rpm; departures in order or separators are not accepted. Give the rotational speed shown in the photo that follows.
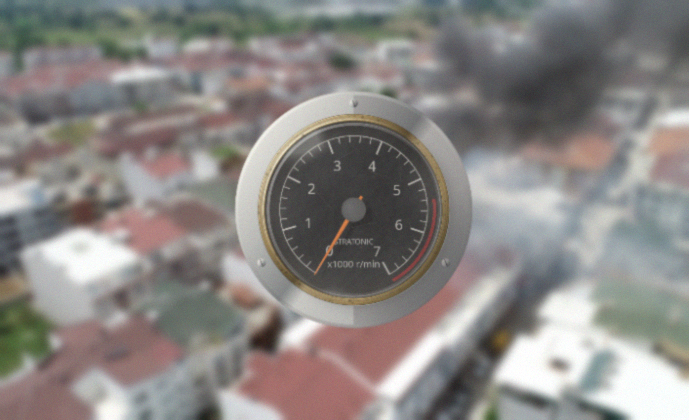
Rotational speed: value=0 unit=rpm
